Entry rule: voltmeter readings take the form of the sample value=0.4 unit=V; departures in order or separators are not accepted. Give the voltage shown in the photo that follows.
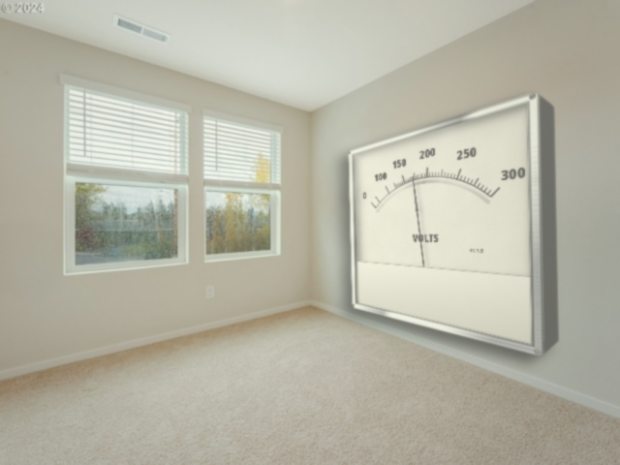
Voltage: value=175 unit=V
